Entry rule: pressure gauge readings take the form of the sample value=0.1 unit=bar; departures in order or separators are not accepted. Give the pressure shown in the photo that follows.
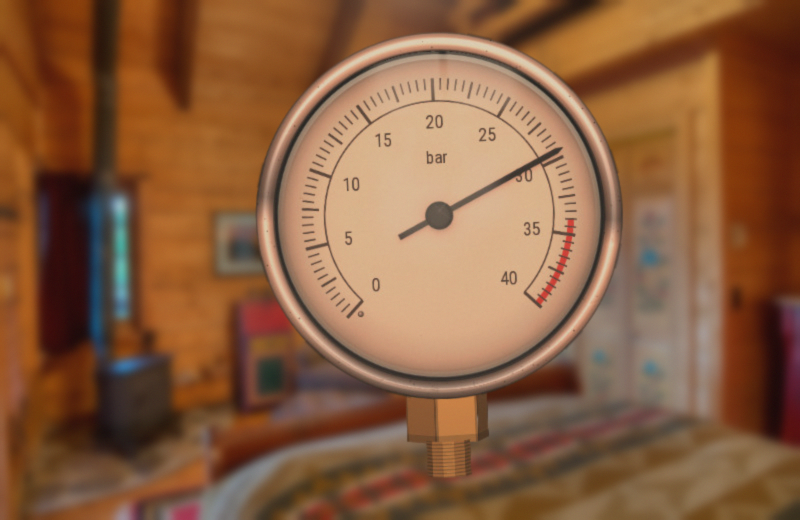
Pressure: value=29.5 unit=bar
